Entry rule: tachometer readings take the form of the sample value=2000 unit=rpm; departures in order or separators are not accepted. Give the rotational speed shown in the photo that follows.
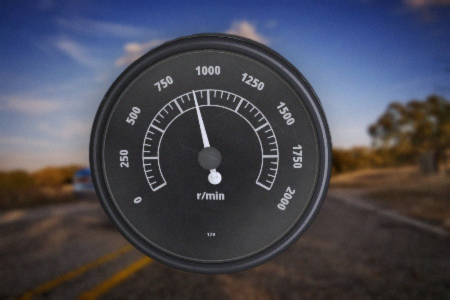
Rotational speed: value=900 unit=rpm
